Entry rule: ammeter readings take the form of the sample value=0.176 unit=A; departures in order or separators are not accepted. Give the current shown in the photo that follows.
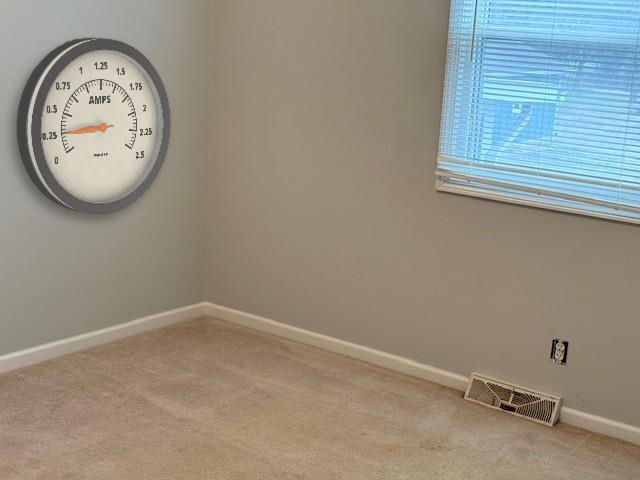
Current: value=0.25 unit=A
